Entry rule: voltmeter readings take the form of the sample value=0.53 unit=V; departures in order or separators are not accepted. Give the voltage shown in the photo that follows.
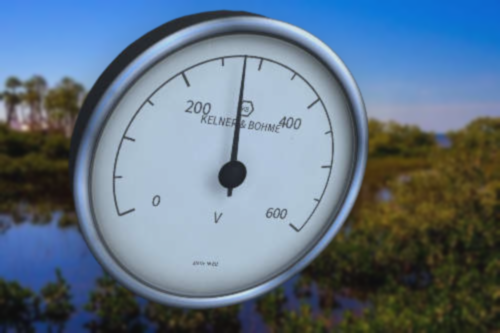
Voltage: value=275 unit=V
